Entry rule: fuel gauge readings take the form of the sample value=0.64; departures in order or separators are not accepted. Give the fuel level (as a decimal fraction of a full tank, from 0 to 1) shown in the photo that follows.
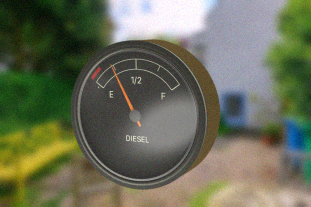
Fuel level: value=0.25
